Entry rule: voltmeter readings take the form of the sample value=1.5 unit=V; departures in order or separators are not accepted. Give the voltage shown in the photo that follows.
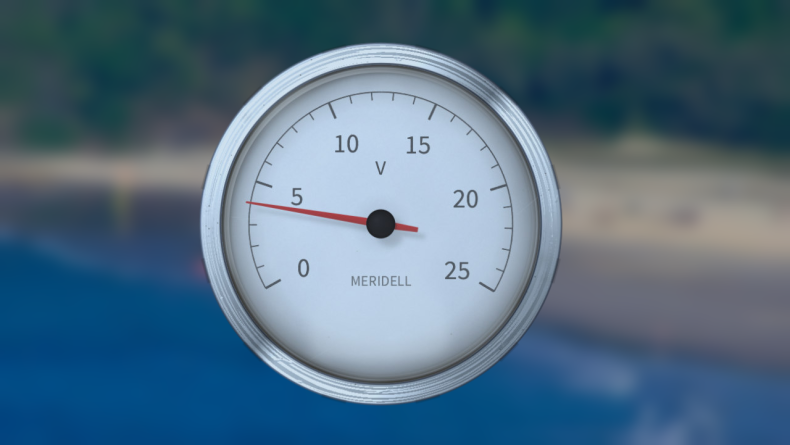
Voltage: value=4 unit=V
